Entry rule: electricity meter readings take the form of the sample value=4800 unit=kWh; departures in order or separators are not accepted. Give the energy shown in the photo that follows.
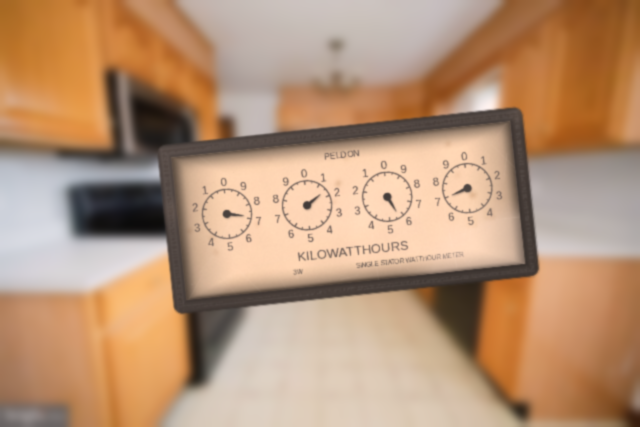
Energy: value=7157 unit=kWh
